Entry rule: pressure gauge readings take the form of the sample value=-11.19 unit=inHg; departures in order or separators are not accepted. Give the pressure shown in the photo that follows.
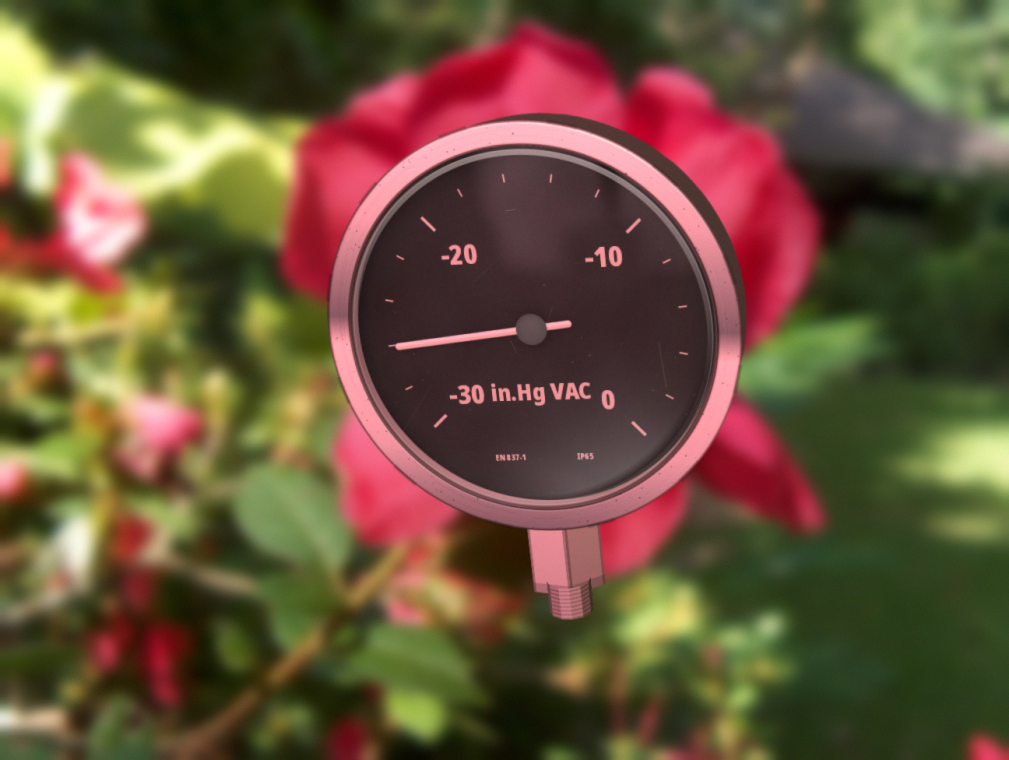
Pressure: value=-26 unit=inHg
